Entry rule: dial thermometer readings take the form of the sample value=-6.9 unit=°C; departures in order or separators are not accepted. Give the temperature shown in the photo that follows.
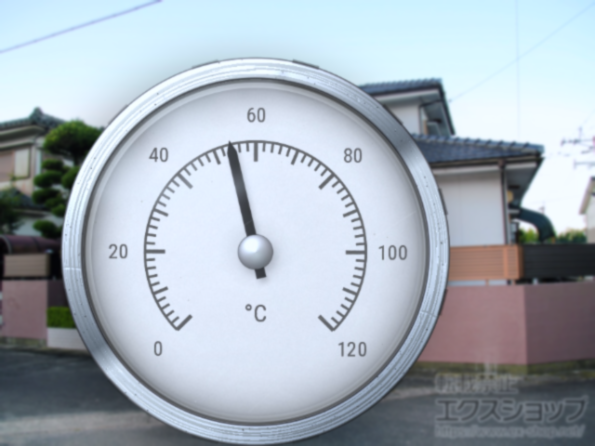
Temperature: value=54 unit=°C
